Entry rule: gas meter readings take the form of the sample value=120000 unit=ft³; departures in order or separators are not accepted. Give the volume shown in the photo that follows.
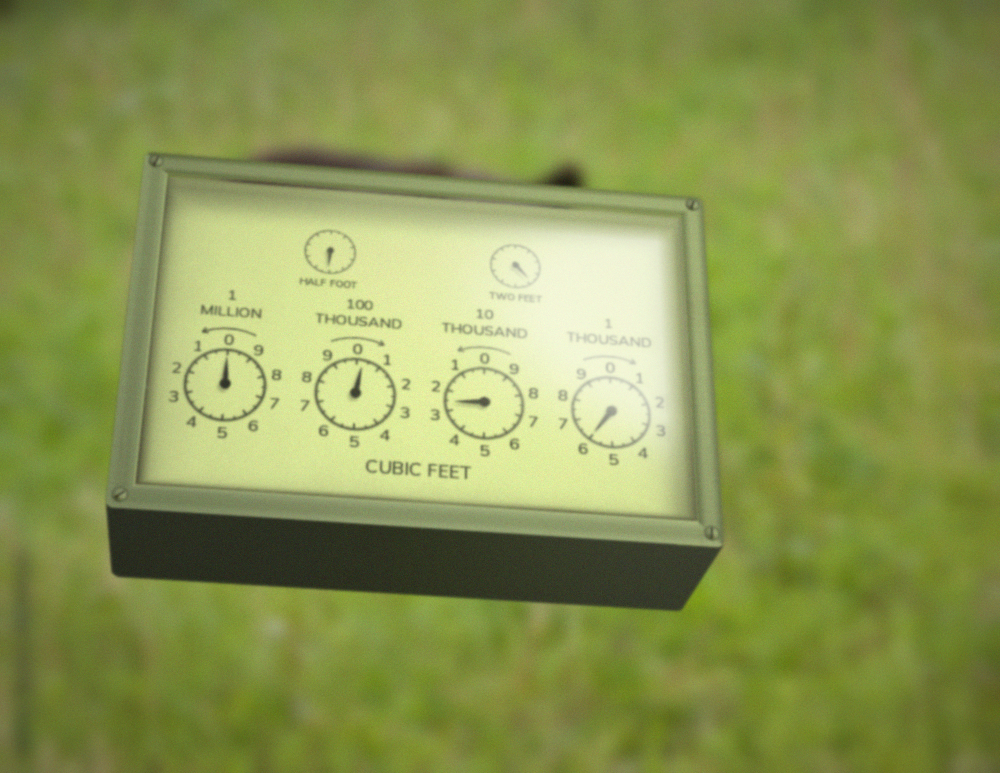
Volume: value=2600 unit=ft³
